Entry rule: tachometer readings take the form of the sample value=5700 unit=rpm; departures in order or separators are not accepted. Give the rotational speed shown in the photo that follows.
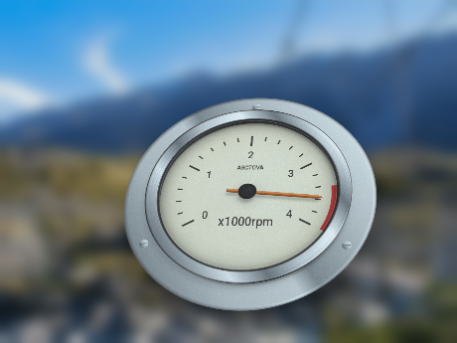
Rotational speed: value=3600 unit=rpm
